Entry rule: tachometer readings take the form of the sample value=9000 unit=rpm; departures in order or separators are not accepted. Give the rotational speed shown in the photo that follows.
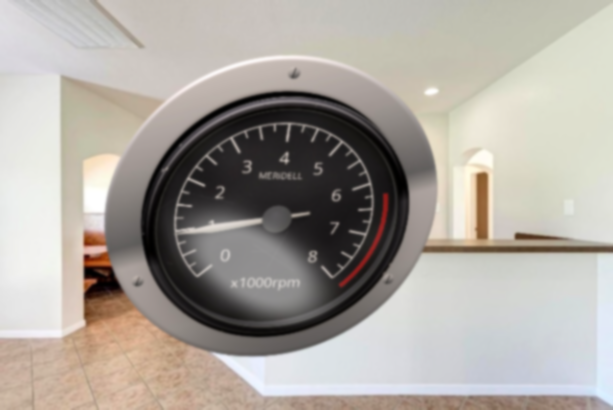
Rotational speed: value=1000 unit=rpm
